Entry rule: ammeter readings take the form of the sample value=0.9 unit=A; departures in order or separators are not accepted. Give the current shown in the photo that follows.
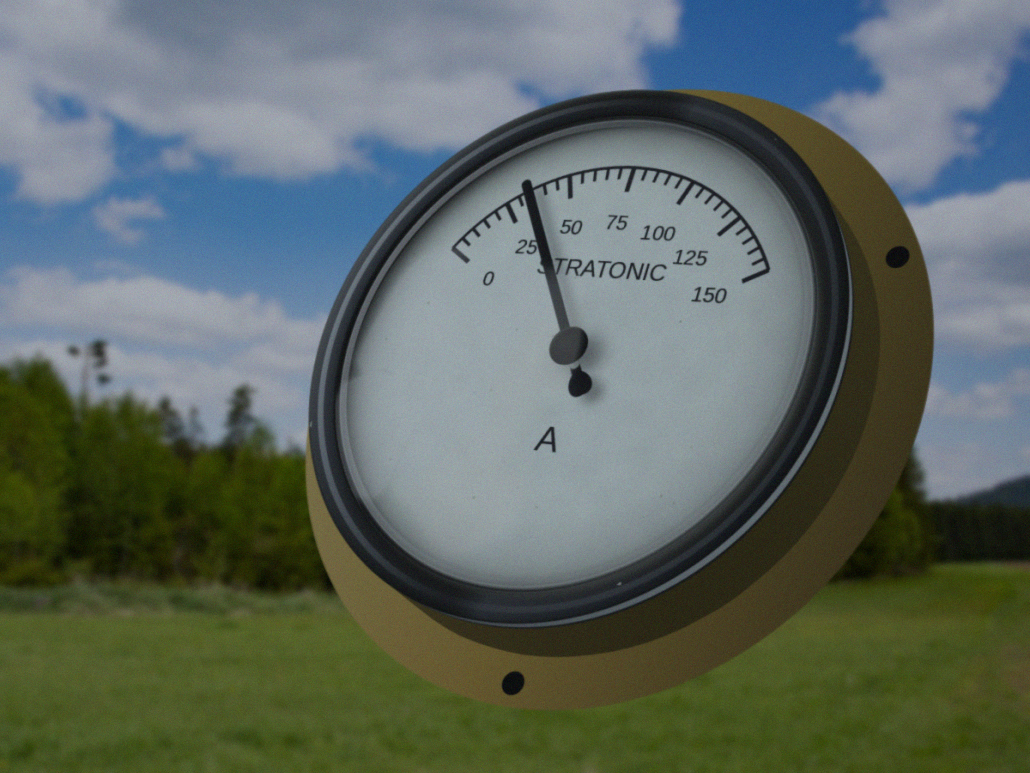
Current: value=35 unit=A
